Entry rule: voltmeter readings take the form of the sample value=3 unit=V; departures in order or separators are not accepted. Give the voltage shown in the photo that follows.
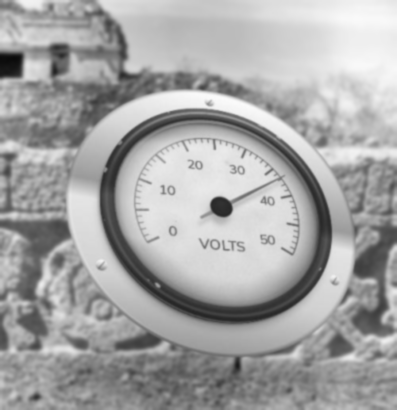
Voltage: value=37 unit=V
